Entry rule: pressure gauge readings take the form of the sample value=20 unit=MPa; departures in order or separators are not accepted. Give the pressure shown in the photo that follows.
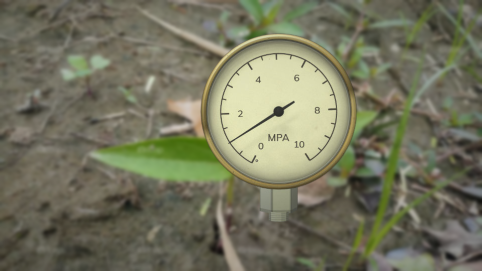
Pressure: value=1 unit=MPa
